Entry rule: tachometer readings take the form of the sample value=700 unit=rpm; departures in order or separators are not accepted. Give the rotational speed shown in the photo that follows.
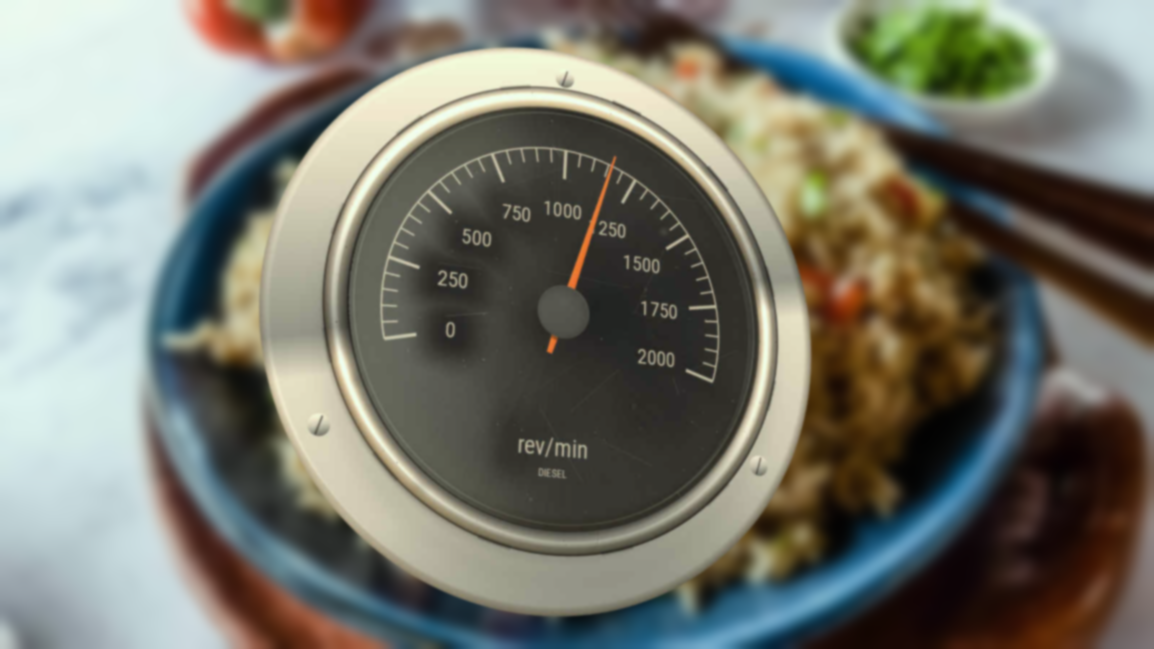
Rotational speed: value=1150 unit=rpm
